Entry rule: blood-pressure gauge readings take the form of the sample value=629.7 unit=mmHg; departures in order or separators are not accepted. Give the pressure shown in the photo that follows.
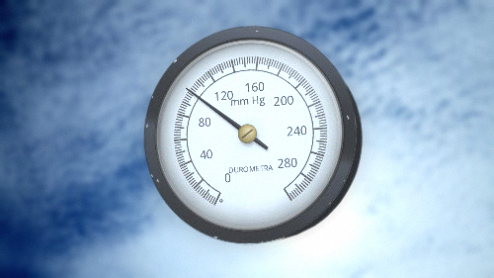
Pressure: value=100 unit=mmHg
